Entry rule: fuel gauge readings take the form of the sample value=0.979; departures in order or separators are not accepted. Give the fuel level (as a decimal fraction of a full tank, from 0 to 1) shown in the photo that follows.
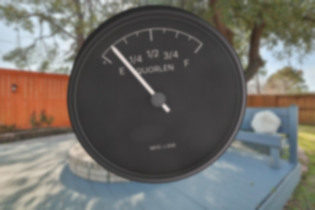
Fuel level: value=0.125
